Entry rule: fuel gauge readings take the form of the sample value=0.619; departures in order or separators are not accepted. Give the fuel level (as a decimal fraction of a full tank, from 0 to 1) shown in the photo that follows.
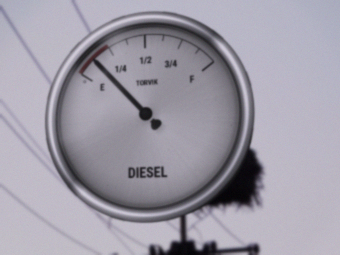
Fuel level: value=0.125
